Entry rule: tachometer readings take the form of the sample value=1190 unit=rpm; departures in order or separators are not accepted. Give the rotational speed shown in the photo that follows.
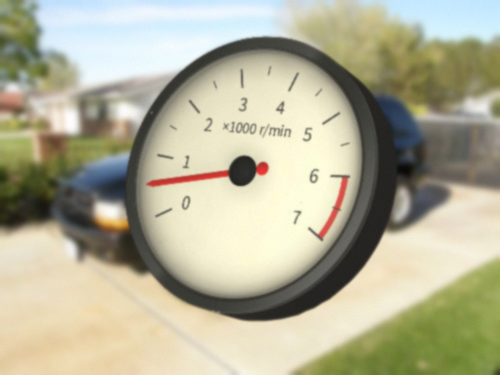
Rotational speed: value=500 unit=rpm
